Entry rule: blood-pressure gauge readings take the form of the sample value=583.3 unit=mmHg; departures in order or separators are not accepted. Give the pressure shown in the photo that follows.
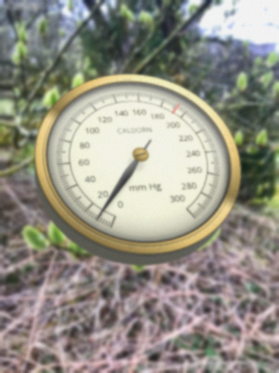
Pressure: value=10 unit=mmHg
